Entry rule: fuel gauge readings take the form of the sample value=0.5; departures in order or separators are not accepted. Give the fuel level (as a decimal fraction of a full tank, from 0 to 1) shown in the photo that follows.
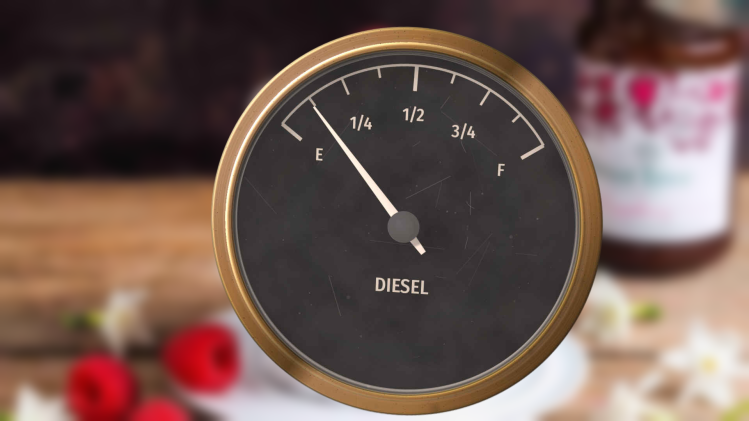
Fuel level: value=0.125
